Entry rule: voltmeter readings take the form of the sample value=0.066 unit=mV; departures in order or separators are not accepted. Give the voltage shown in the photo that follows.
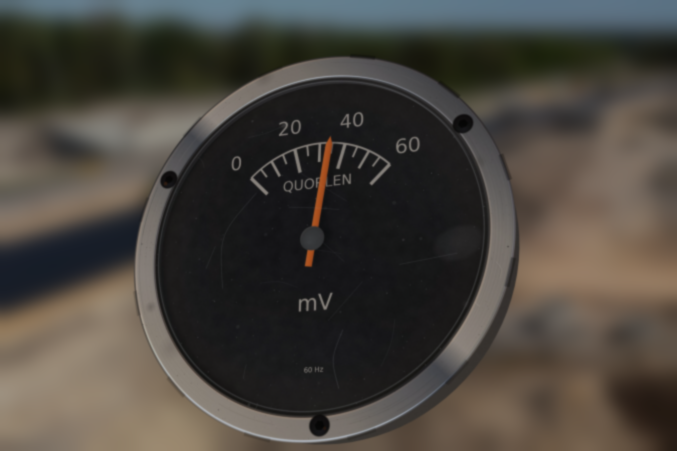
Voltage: value=35 unit=mV
